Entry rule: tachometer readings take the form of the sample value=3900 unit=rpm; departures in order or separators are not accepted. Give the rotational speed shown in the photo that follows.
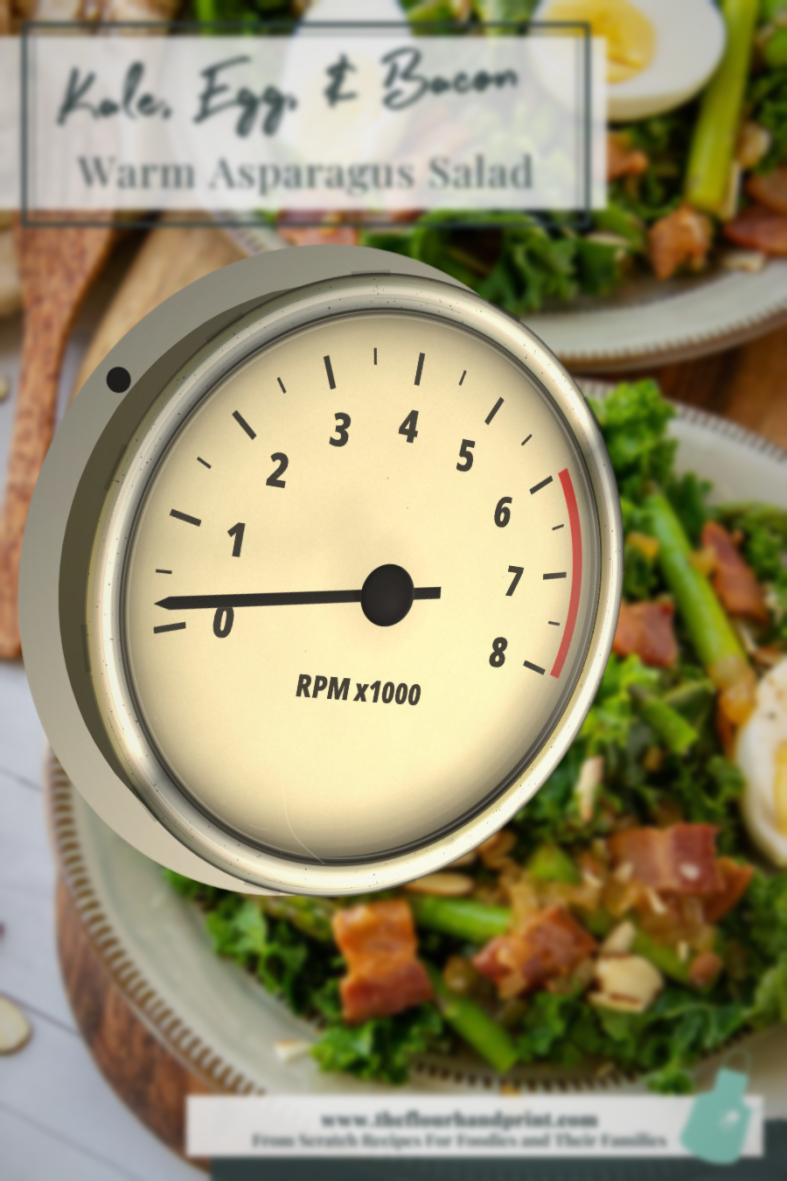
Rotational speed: value=250 unit=rpm
